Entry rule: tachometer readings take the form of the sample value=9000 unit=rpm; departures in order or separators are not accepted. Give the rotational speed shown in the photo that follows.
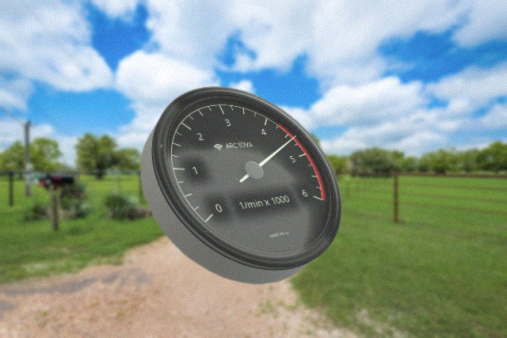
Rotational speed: value=4625 unit=rpm
